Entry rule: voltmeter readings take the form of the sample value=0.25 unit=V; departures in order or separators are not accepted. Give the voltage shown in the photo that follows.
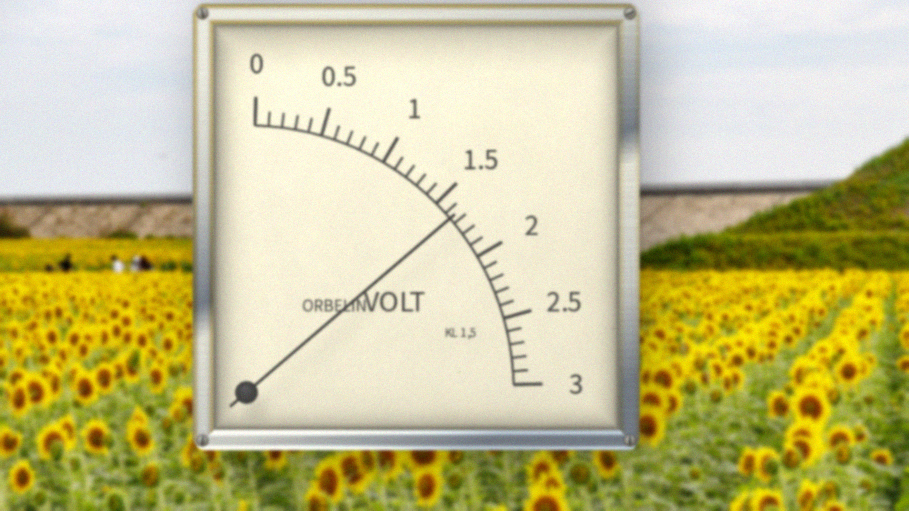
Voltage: value=1.65 unit=V
